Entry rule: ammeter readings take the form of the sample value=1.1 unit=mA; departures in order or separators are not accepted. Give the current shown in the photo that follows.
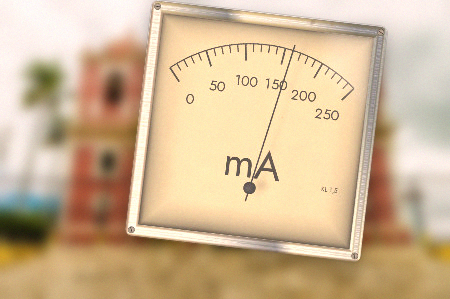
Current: value=160 unit=mA
